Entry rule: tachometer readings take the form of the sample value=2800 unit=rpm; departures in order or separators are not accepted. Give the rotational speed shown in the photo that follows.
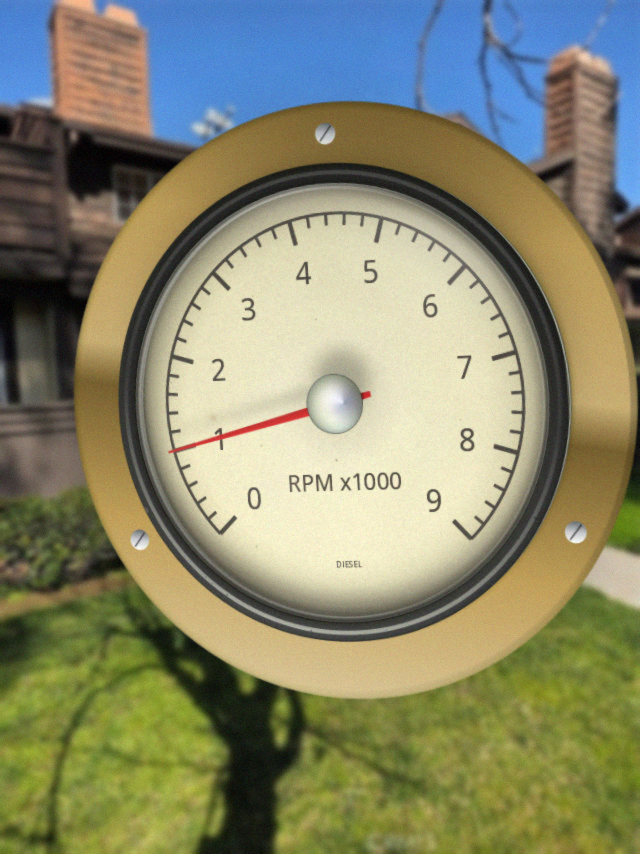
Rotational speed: value=1000 unit=rpm
